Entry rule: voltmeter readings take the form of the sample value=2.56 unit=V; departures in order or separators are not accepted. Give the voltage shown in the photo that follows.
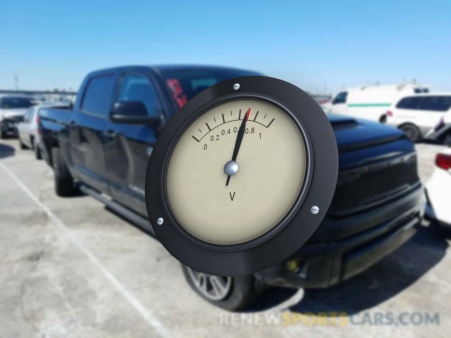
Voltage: value=0.7 unit=V
